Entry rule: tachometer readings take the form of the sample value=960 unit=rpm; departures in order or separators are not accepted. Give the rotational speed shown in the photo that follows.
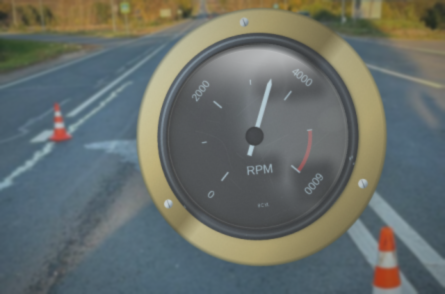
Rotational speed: value=3500 unit=rpm
